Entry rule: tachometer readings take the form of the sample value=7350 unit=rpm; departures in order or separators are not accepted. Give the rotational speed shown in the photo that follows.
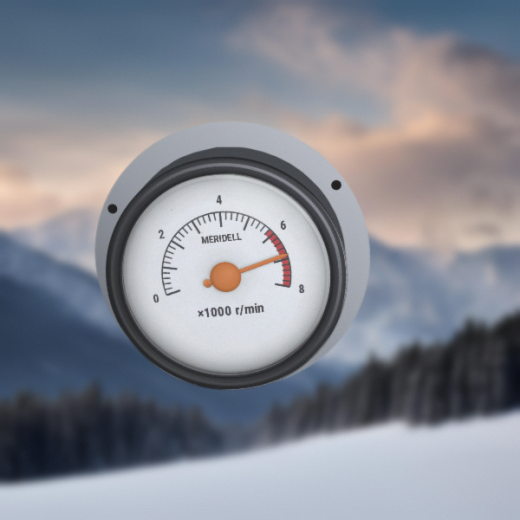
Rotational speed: value=6800 unit=rpm
